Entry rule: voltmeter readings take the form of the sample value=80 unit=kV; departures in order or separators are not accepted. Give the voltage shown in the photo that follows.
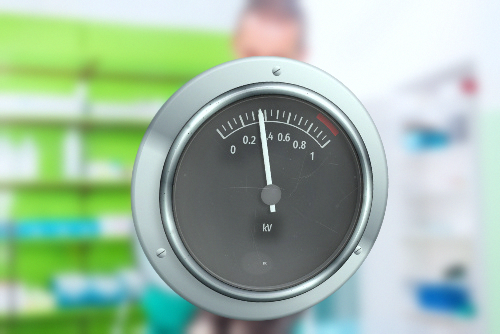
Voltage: value=0.35 unit=kV
